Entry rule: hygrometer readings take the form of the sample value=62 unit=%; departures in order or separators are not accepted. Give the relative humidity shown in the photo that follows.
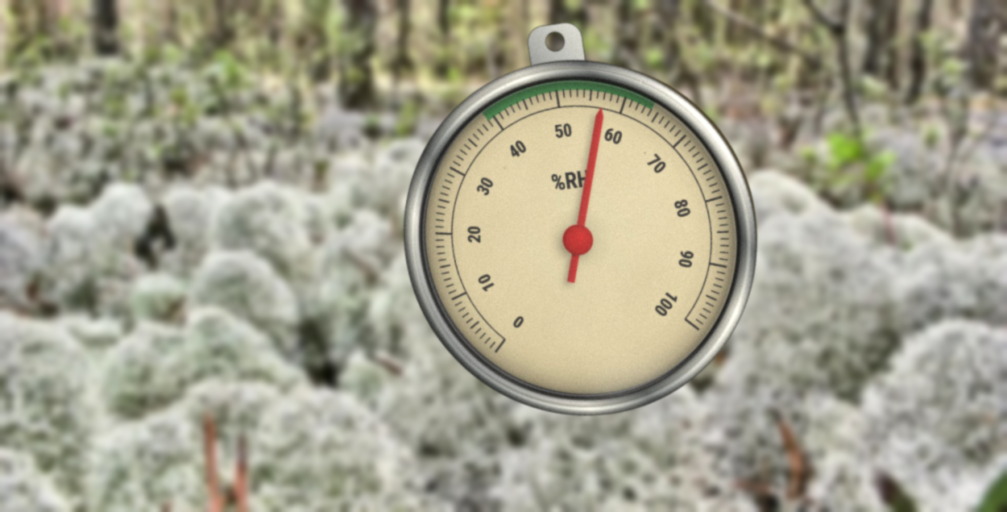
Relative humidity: value=57 unit=%
